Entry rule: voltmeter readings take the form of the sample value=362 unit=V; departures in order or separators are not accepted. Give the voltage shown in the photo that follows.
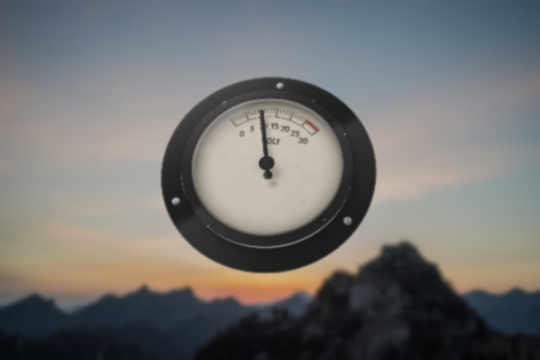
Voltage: value=10 unit=V
